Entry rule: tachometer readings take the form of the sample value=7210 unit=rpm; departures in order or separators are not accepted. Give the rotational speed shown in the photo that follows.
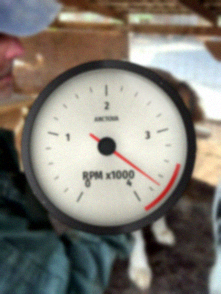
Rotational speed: value=3700 unit=rpm
